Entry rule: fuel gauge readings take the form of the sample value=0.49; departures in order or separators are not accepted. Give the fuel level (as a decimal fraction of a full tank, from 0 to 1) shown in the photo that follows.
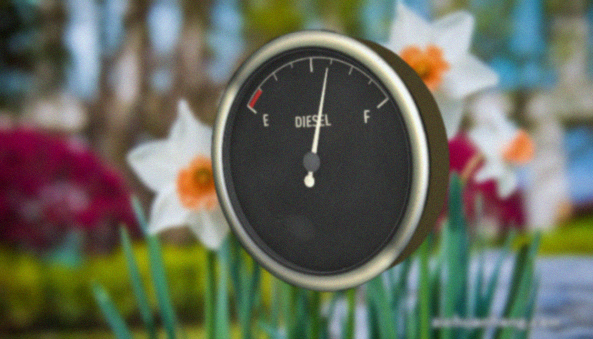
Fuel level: value=0.625
